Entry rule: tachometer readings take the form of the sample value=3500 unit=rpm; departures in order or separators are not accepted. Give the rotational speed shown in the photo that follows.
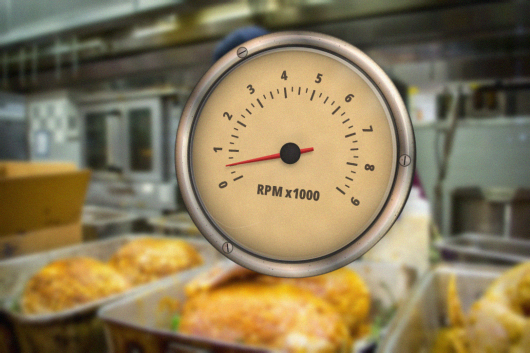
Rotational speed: value=500 unit=rpm
